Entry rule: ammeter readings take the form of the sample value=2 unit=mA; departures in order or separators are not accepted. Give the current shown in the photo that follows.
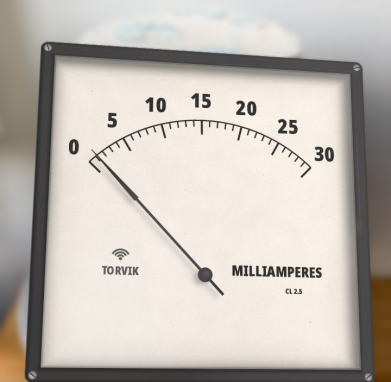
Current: value=1 unit=mA
